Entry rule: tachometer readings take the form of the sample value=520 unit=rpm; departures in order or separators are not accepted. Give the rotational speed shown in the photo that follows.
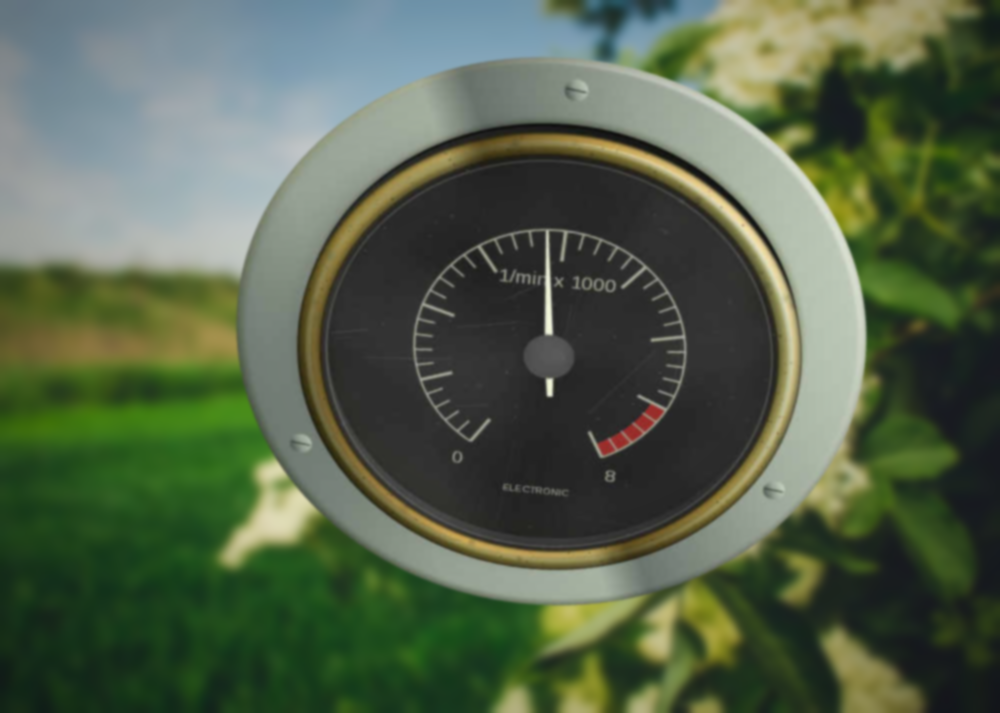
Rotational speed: value=3800 unit=rpm
